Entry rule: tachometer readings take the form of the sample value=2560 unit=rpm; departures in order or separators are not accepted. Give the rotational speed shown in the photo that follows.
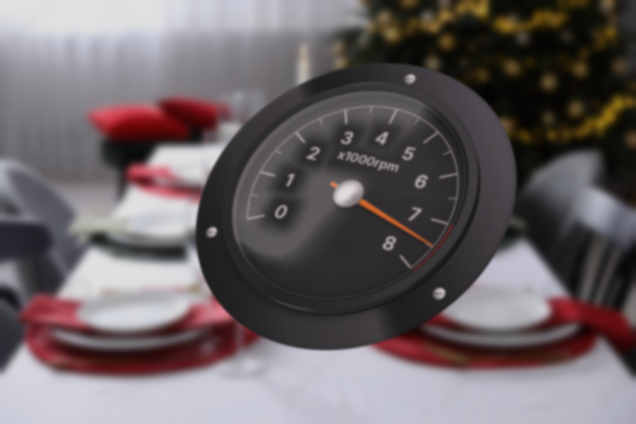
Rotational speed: value=7500 unit=rpm
